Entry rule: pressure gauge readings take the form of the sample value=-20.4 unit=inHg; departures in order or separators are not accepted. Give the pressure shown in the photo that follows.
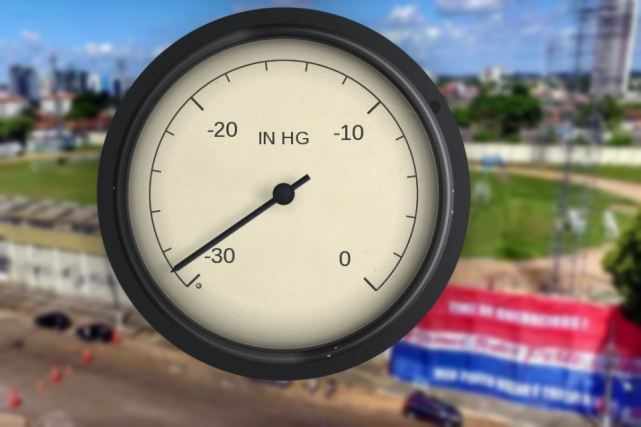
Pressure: value=-29 unit=inHg
